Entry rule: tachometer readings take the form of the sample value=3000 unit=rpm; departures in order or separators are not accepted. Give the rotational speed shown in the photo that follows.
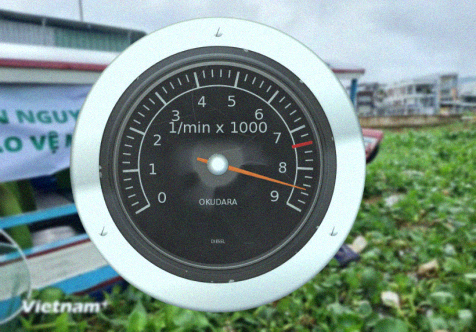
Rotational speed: value=8500 unit=rpm
